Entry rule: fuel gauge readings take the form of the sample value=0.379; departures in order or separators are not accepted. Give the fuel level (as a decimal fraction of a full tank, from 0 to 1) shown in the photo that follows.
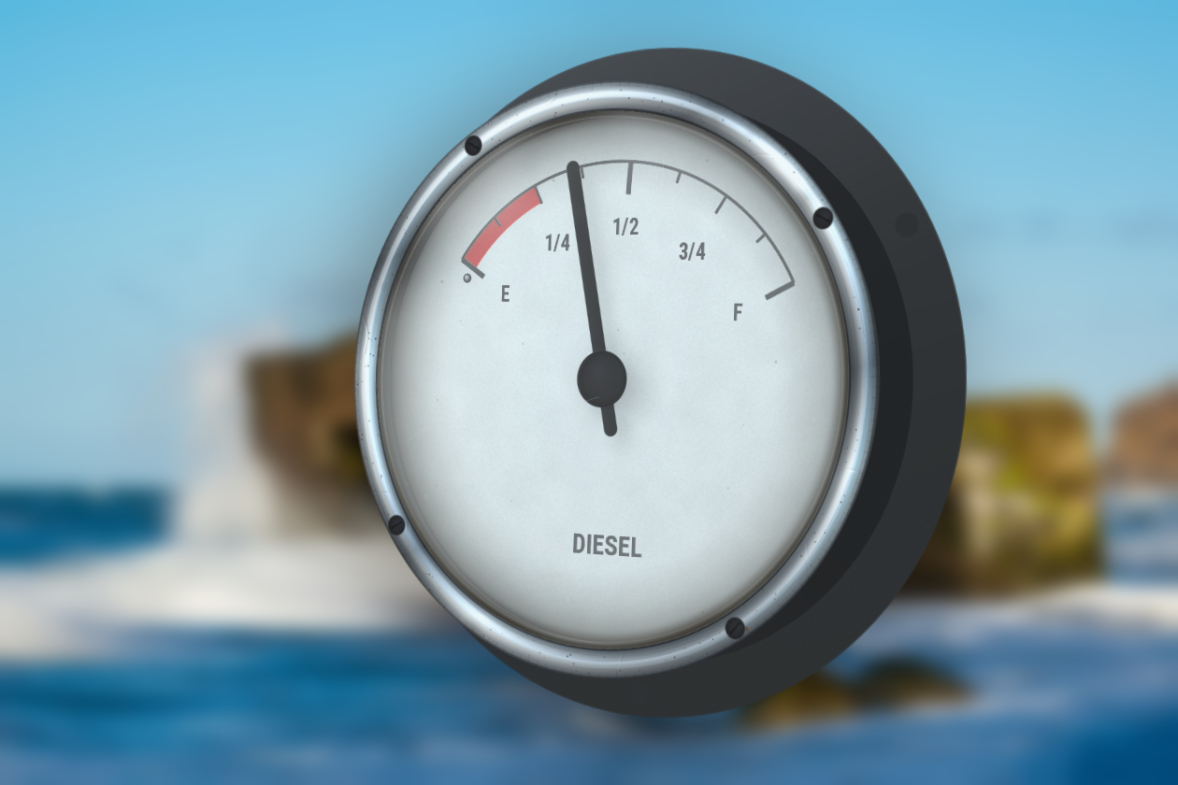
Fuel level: value=0.375
